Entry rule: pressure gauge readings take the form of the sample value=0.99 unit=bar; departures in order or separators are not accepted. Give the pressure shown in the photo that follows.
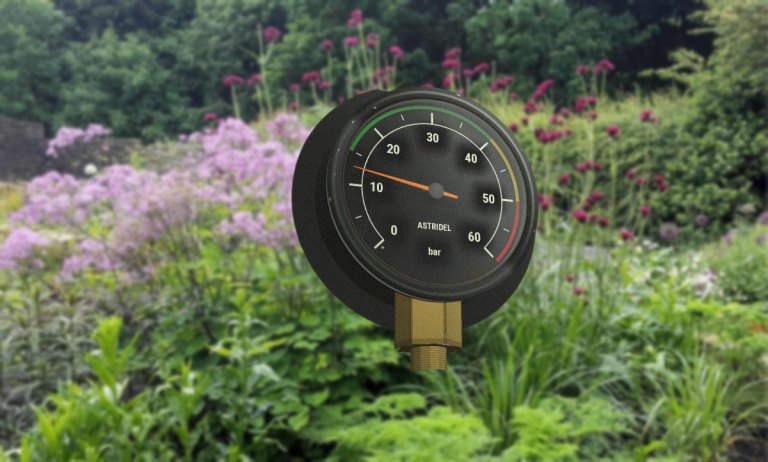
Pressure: value=12.5 unit=bar
